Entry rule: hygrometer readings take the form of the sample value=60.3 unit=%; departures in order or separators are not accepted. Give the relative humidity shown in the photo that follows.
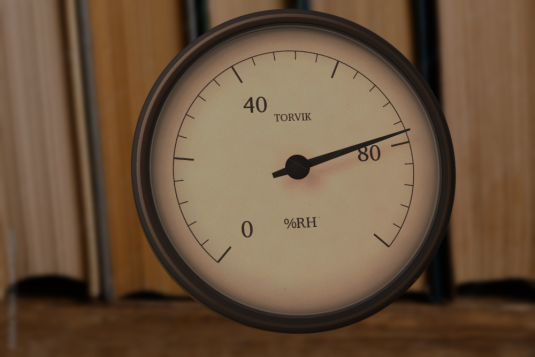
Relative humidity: value=78 unit=%
